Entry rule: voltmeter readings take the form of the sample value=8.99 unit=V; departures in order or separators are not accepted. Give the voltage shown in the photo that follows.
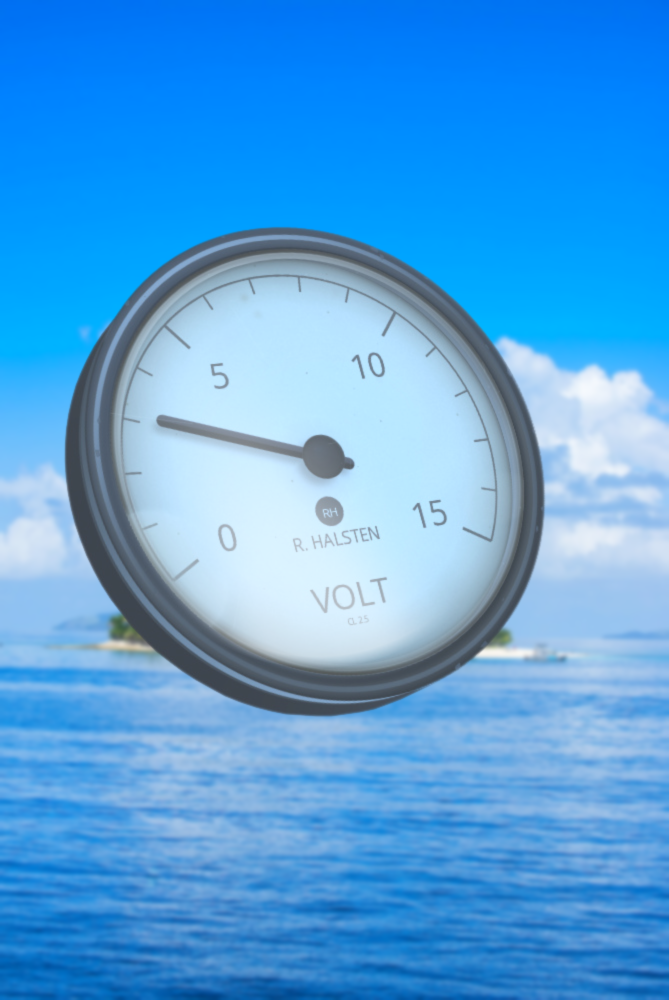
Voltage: value=3 unit=V
